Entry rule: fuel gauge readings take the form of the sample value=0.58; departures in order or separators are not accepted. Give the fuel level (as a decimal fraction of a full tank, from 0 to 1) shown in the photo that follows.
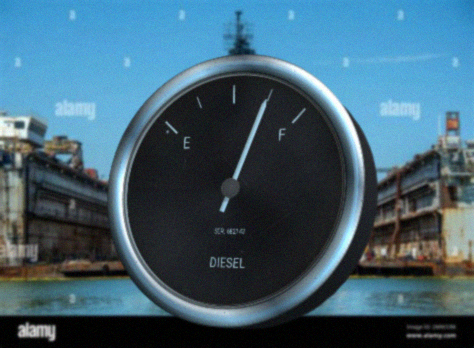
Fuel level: value=0.75
